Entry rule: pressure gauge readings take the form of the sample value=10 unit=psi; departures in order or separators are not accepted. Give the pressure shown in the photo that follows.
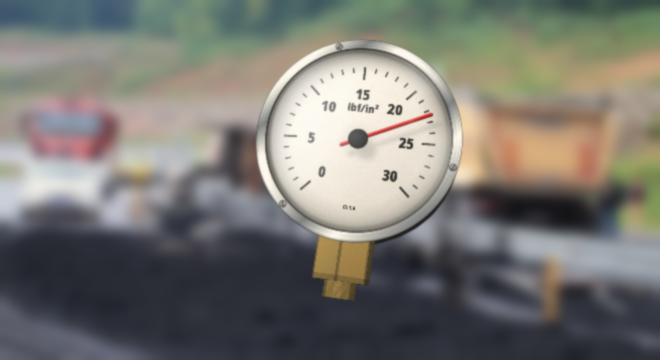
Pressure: value=22.5 unit=psi
